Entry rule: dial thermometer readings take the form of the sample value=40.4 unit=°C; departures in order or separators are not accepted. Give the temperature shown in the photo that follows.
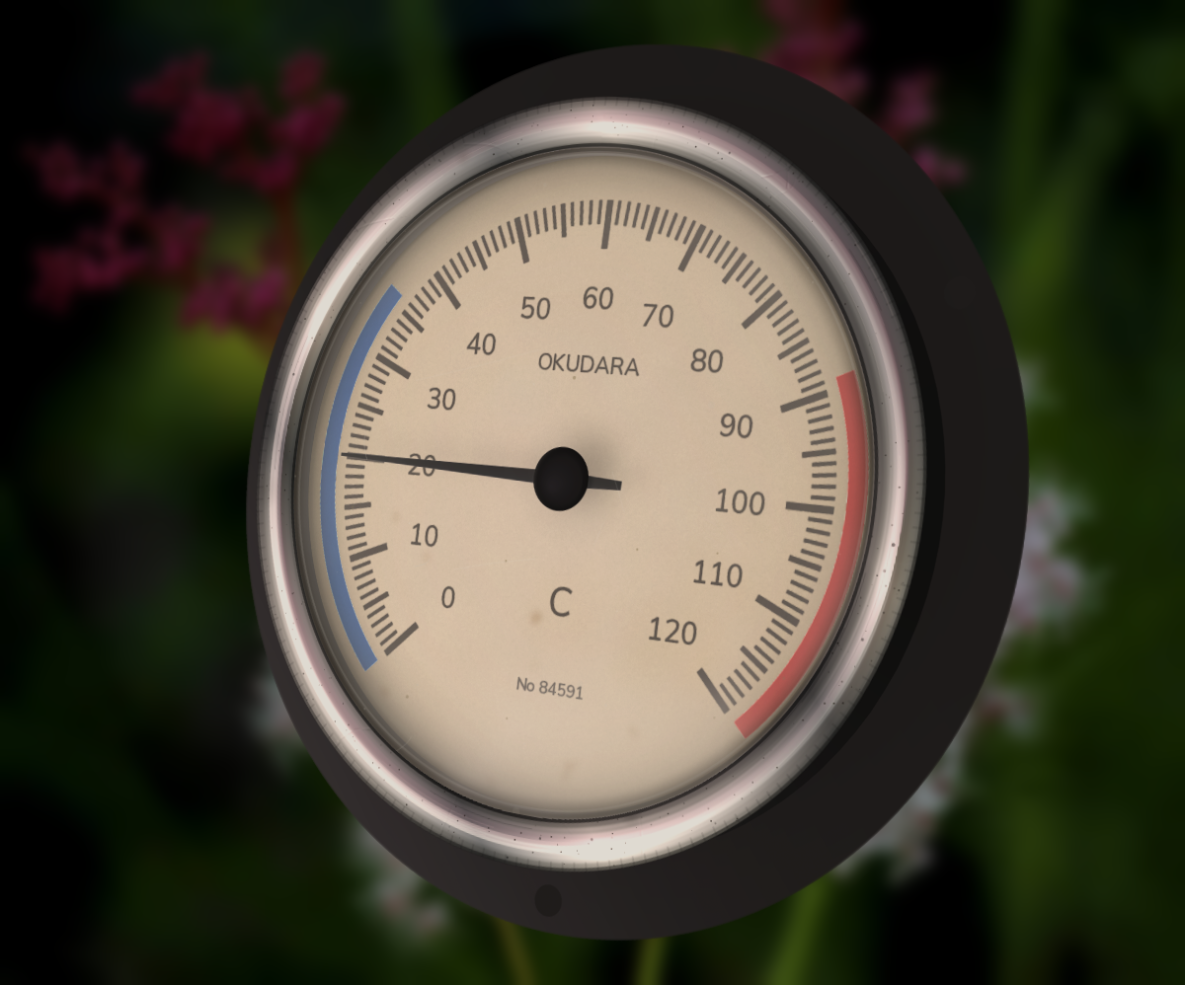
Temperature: value=20 unit=°C
